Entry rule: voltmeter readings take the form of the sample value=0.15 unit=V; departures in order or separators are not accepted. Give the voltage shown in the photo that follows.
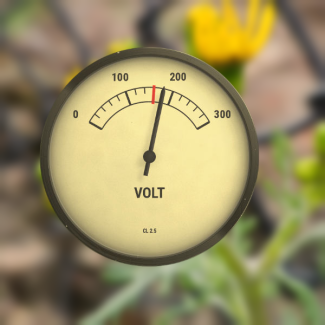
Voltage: value=180 unit=V
